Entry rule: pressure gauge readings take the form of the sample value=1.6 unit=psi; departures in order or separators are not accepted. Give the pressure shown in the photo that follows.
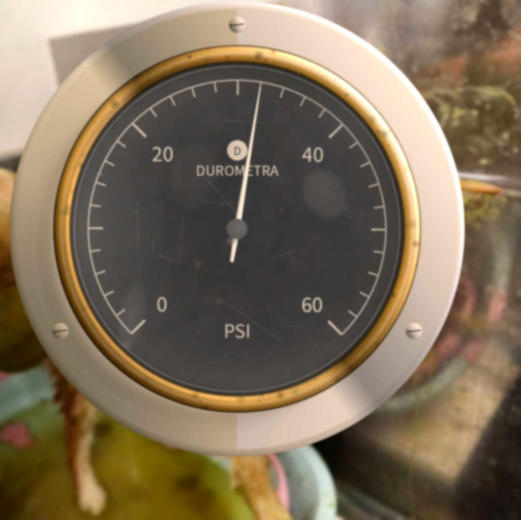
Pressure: value=32 unit=psi
